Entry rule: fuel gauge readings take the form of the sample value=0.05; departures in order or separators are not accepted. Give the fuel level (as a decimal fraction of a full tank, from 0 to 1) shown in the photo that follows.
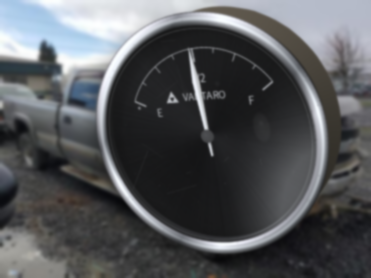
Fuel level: value=0.5
